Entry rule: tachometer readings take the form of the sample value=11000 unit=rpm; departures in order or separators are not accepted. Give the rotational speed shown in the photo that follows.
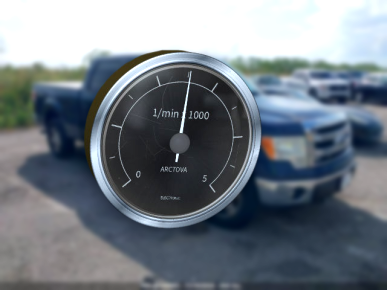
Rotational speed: value=2500 unit=rpm
